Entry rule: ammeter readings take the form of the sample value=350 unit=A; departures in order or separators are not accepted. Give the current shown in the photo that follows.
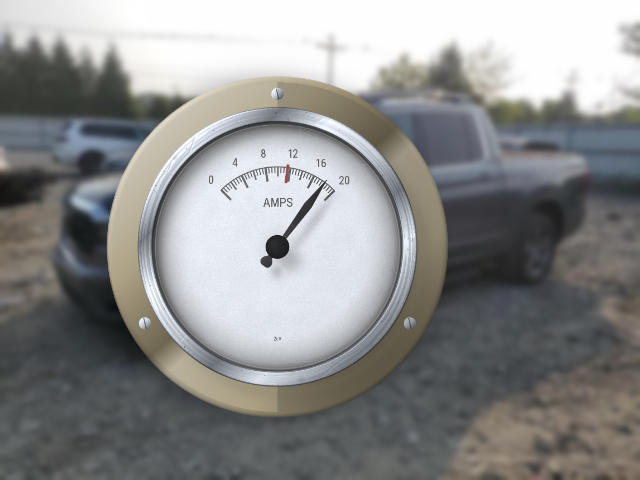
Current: value=18 unit=A
